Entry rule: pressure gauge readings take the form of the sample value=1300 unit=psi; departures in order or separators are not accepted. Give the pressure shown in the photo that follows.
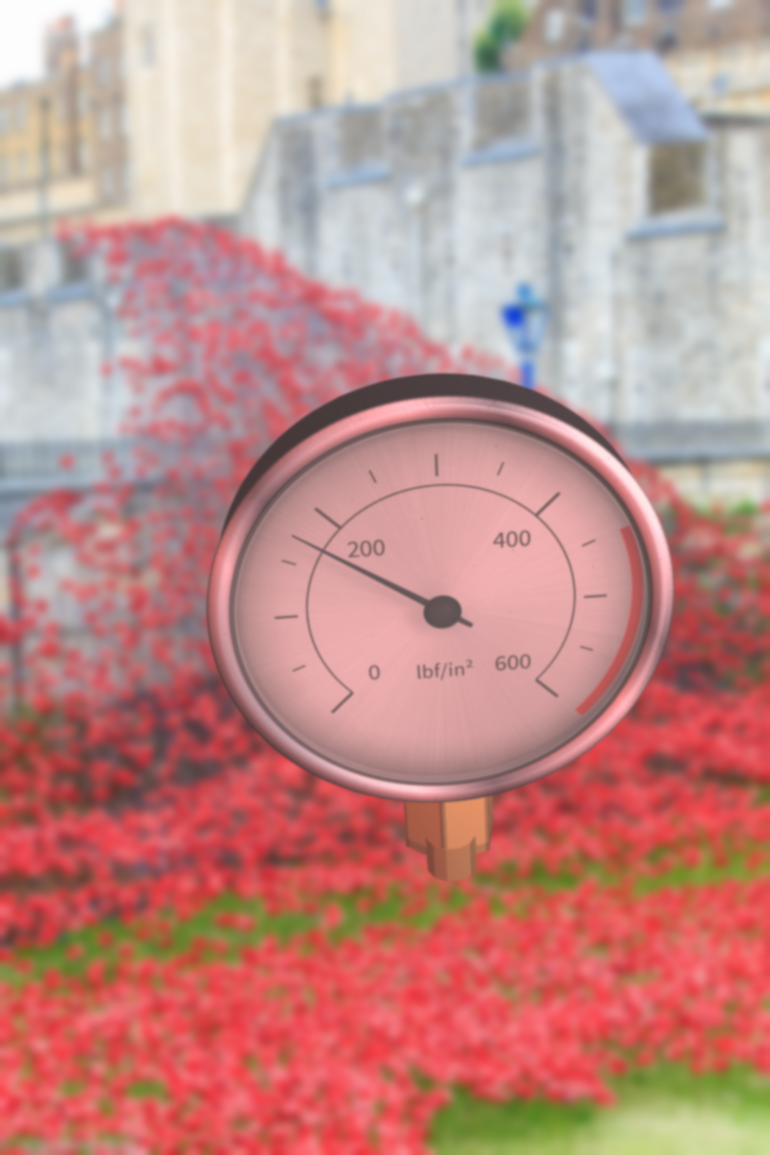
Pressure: value=175 unit=psi
